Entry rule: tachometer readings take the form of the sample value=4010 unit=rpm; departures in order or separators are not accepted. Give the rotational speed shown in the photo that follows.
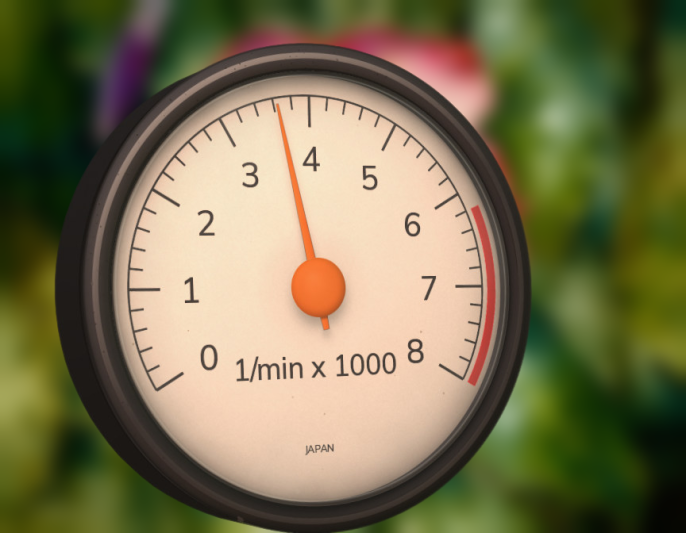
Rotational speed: value=3600 unit=rpm
